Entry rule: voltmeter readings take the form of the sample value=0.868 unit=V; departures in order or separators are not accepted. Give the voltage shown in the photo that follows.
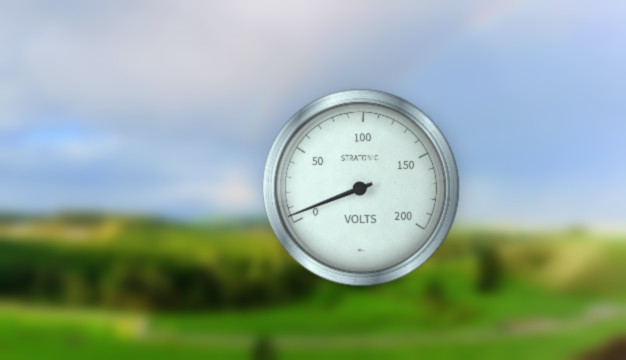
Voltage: value=5 unit=V
